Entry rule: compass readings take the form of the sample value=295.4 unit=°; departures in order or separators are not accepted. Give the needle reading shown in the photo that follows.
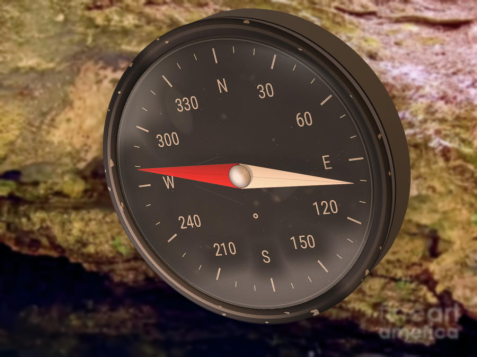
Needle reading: value=280 unit=°
